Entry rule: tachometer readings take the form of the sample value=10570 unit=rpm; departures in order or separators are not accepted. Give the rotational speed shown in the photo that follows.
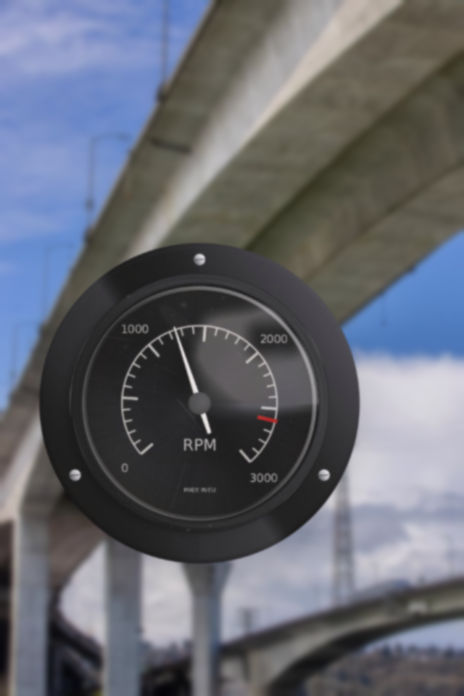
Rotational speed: value=1250 unit=rpm
